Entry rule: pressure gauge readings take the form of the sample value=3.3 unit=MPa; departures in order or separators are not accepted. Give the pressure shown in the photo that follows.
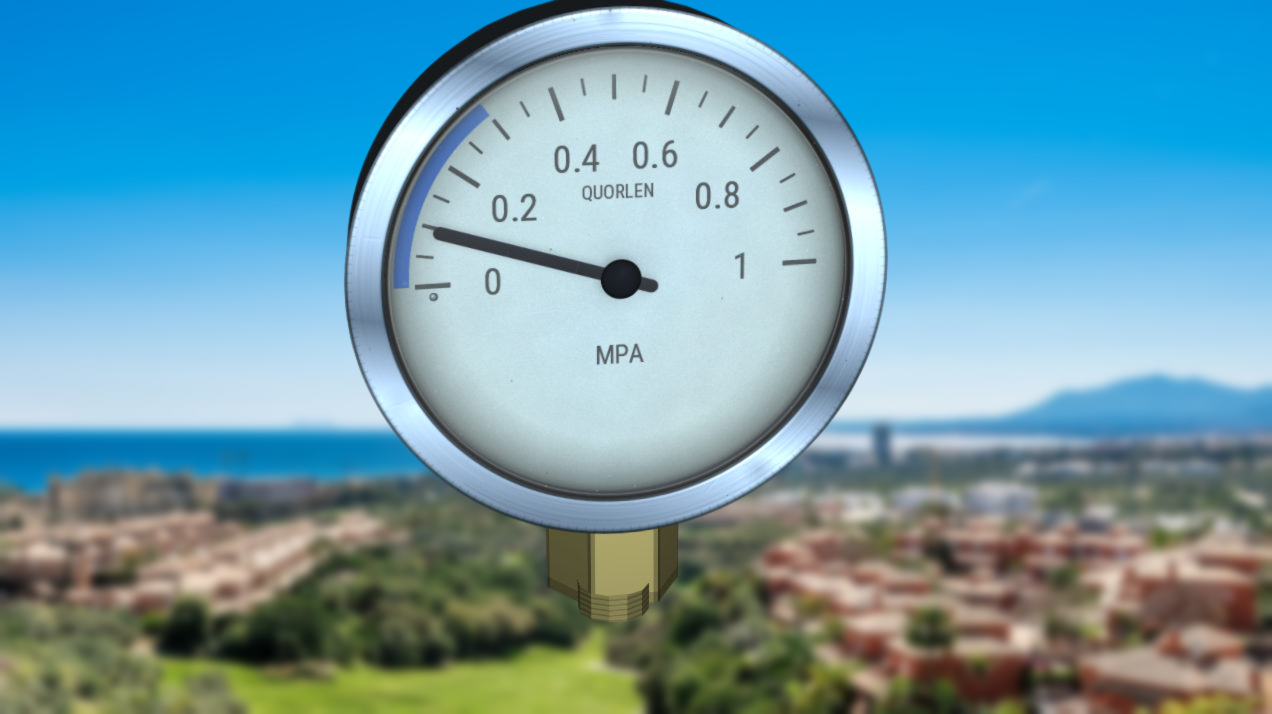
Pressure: value=0.1 unit=MPa
